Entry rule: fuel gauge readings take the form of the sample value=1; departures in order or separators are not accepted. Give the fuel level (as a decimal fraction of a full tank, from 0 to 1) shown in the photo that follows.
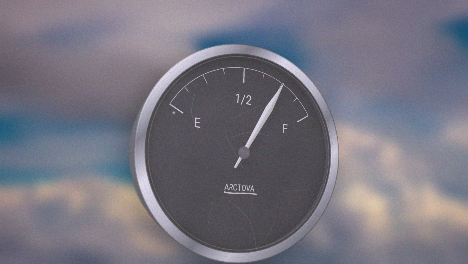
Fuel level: value=0.75
